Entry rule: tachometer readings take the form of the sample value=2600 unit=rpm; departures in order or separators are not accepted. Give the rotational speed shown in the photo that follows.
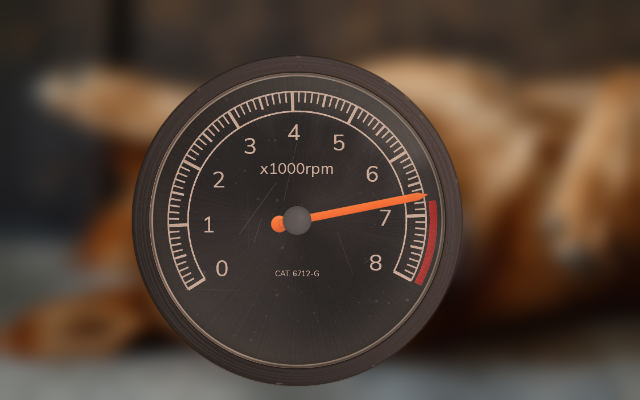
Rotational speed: value=6700 unit=rpm
